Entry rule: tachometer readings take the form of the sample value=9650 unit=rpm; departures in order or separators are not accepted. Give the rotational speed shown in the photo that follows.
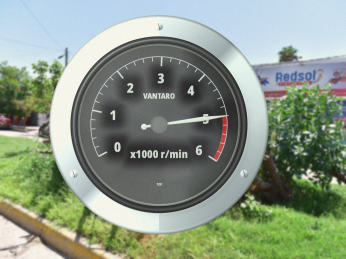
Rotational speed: value=5000 unit=rpm
